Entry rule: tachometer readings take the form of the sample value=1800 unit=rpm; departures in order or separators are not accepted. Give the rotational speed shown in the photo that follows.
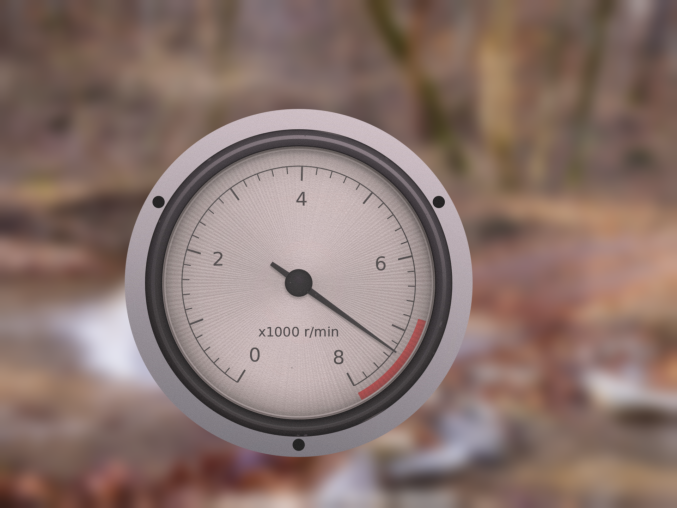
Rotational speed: value=7300 unit=rpm
